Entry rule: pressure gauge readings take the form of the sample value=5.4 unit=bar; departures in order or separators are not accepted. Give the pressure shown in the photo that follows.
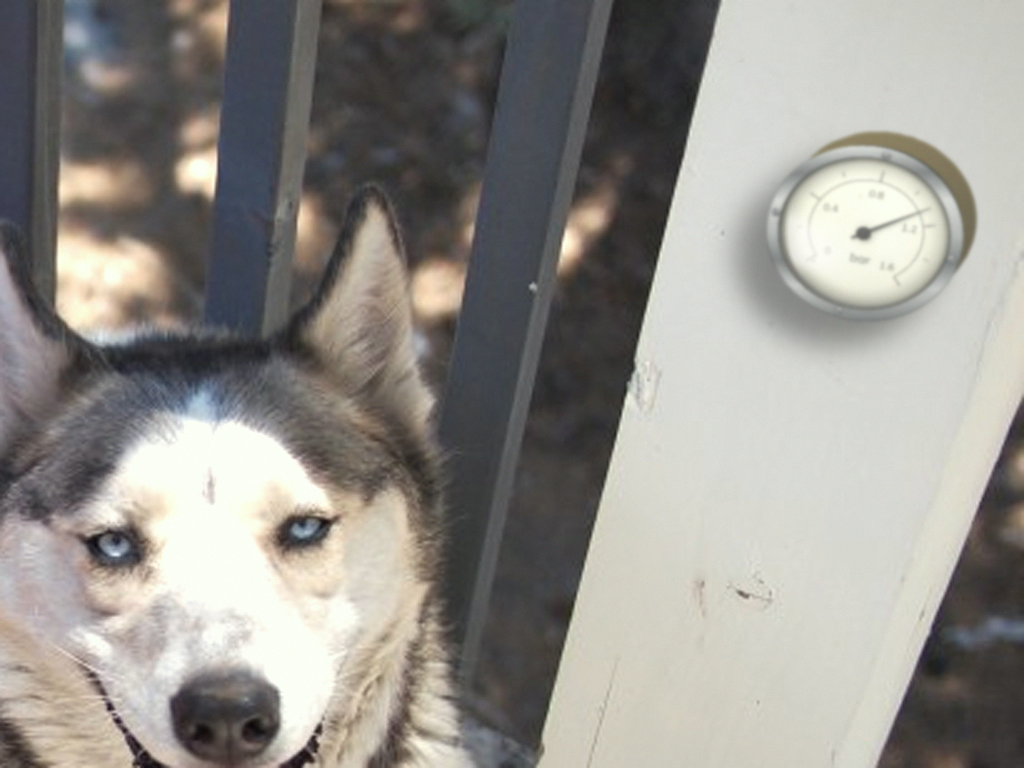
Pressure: value=1.1 unit=bar
